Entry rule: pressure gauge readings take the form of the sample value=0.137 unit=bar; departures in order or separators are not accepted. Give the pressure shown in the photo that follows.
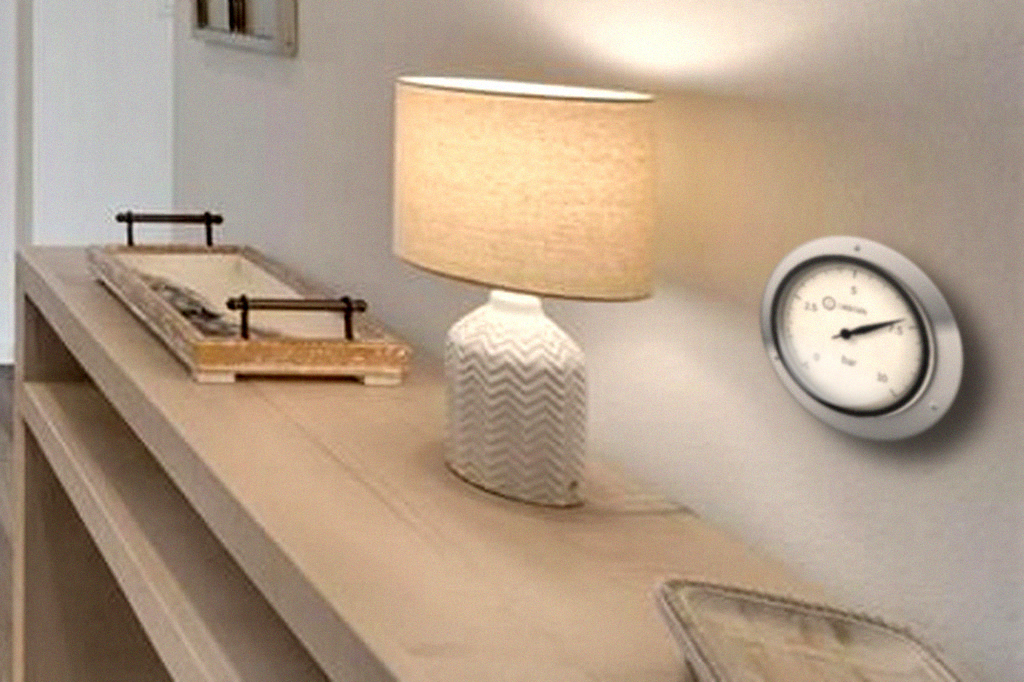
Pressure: value=7.25 unit=bar
